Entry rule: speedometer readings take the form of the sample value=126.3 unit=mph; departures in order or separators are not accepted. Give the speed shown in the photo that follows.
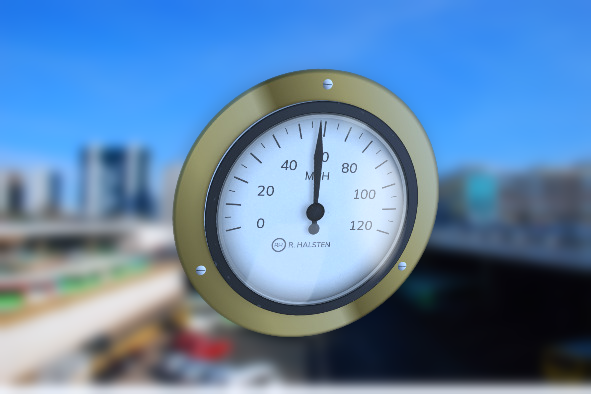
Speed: value=57.5 unit=mph
